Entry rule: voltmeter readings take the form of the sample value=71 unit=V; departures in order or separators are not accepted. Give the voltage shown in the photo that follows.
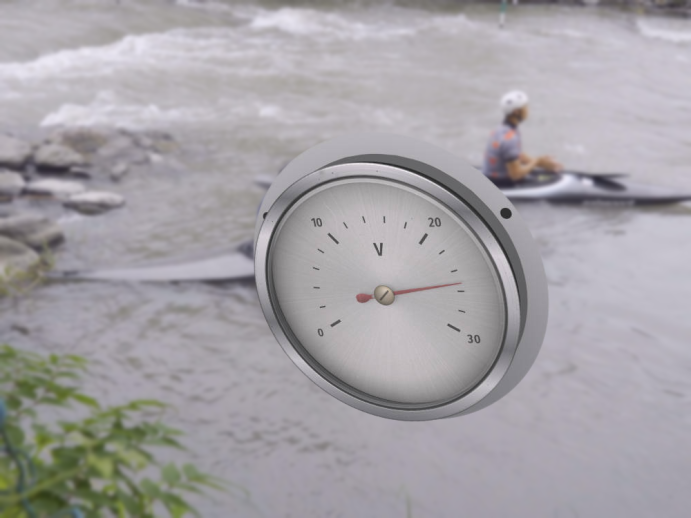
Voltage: value=25 unit=V
